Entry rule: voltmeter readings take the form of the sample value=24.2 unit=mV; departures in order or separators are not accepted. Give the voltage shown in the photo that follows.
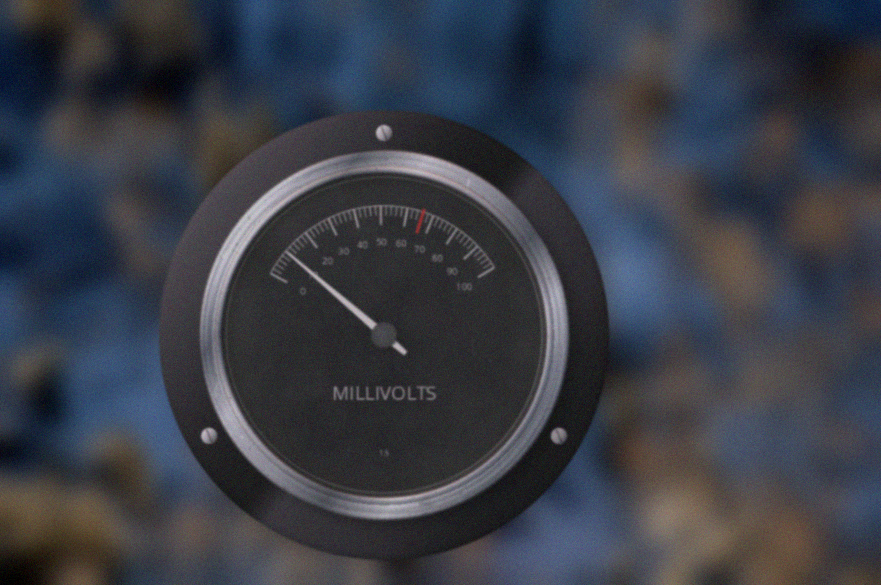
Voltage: value=10 unit=mV
